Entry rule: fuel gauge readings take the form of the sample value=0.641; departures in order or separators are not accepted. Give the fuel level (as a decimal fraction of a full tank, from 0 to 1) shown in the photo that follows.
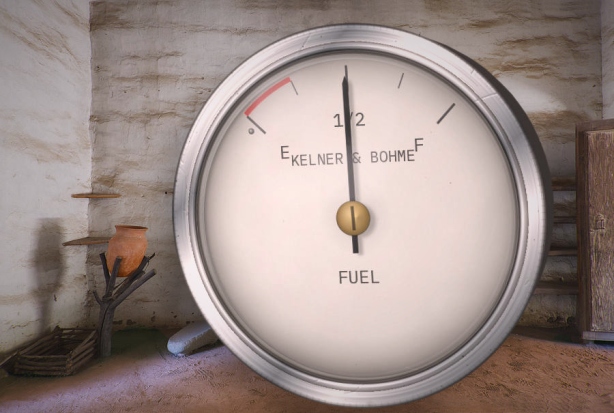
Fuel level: value=0.5
